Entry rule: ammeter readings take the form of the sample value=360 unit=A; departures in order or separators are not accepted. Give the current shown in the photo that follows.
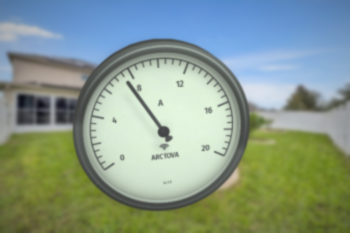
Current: value=7.5 unit=A
